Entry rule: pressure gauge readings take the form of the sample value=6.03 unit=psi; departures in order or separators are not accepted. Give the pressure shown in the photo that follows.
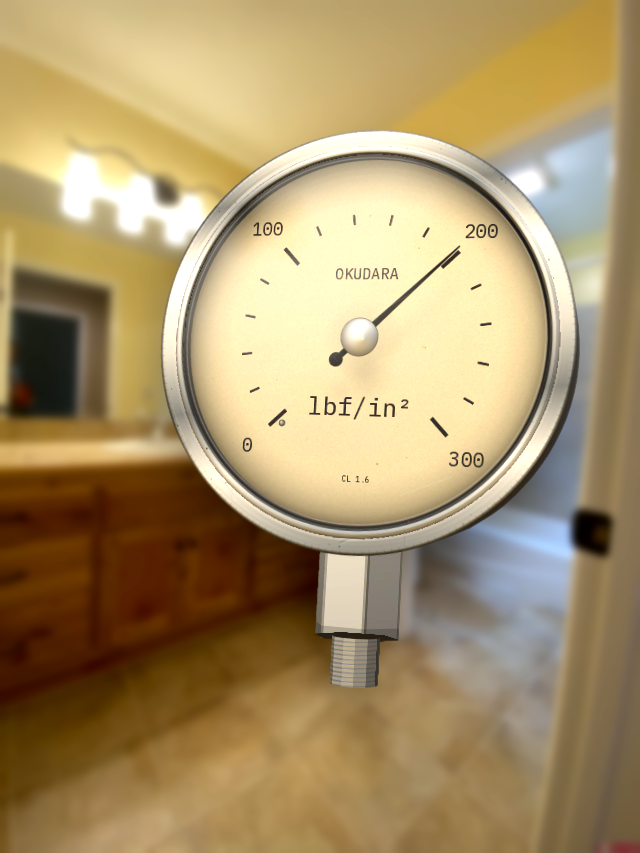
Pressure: value=200 unit=psi
